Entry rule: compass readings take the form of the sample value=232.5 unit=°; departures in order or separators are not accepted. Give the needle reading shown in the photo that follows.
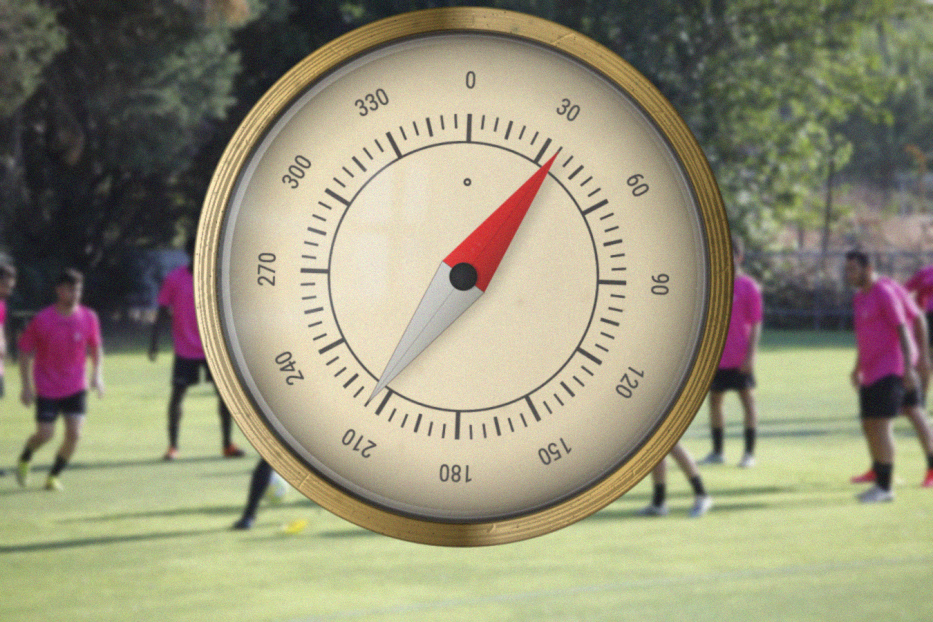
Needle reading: value=35 unit=°
